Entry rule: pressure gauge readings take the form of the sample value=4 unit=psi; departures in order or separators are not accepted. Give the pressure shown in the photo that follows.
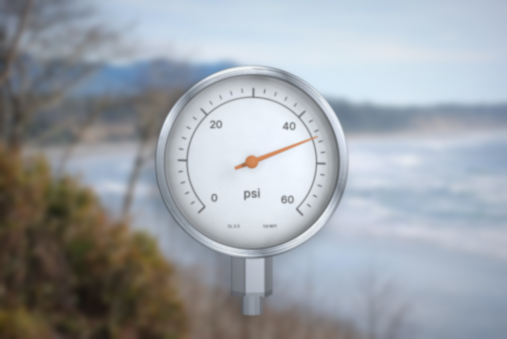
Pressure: value=45 unit=psi
